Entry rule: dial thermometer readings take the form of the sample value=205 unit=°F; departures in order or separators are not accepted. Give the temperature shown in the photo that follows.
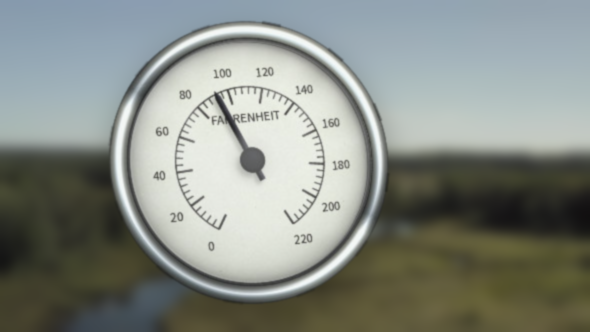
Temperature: value=92 unit=°F
